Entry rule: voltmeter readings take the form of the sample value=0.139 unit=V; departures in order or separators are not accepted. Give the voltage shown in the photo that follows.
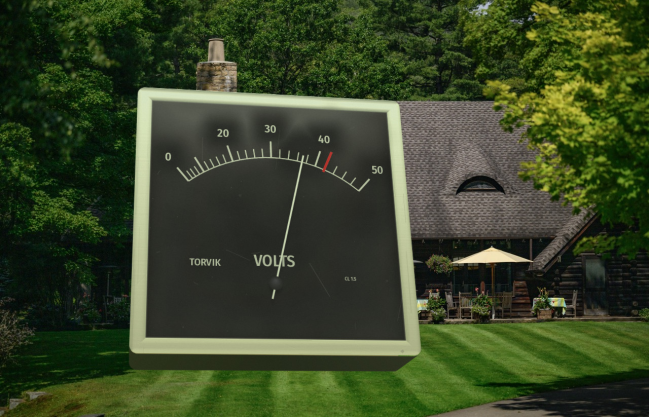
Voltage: value=37 unit=V
